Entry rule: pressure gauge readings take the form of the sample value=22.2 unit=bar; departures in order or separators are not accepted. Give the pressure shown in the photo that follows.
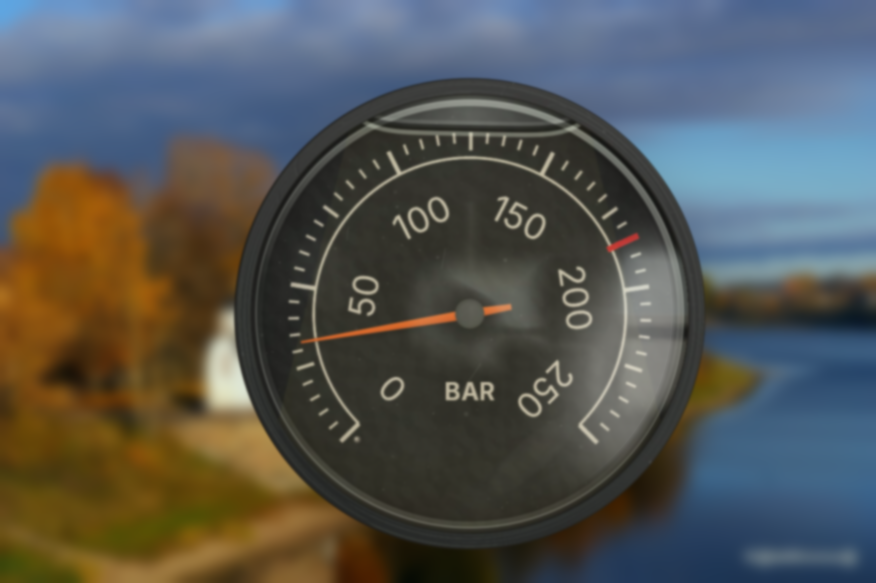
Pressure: value=32.5 unit=bar
